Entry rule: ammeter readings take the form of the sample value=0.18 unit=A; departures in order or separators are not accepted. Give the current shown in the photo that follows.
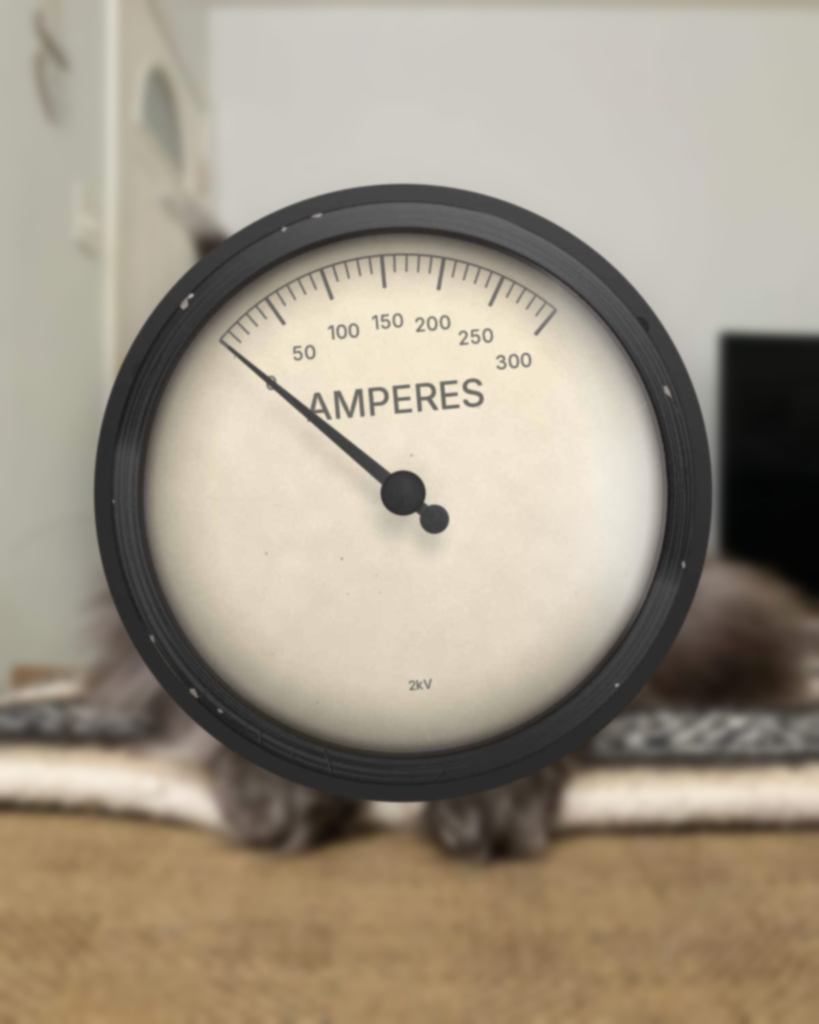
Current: value=0 unit=A
